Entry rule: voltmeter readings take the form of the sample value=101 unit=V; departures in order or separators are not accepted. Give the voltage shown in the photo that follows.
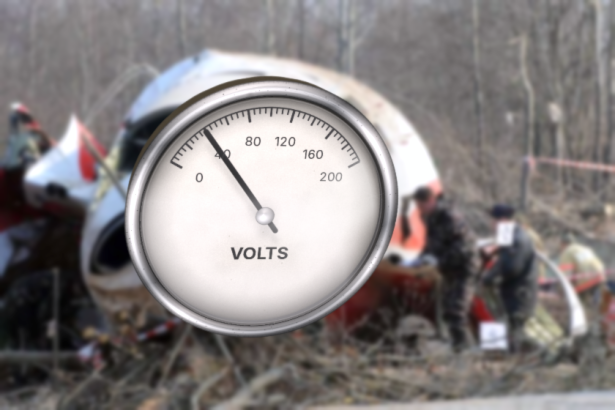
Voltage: value=40 unit=V
